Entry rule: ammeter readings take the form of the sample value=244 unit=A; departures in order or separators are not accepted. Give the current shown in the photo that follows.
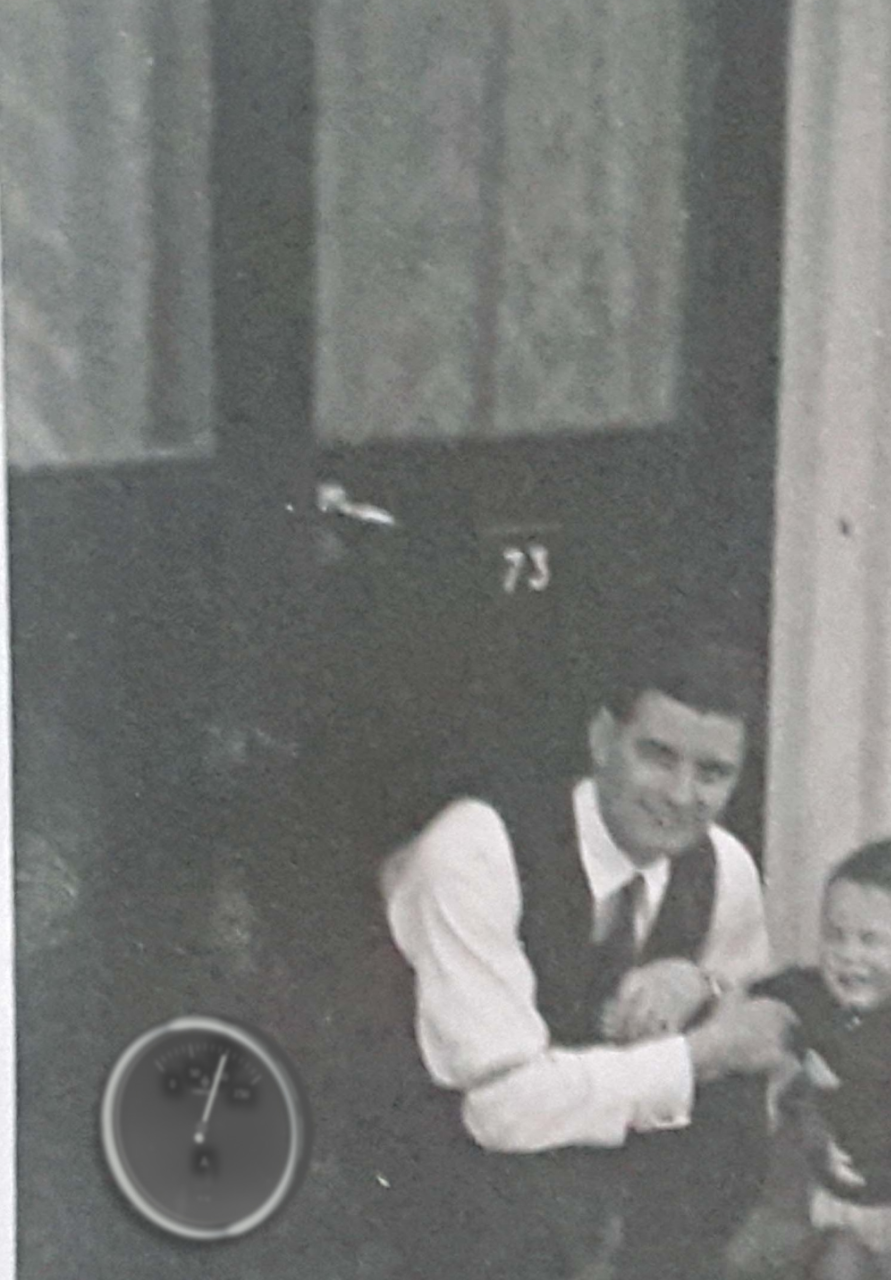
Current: value=100 unit=A
